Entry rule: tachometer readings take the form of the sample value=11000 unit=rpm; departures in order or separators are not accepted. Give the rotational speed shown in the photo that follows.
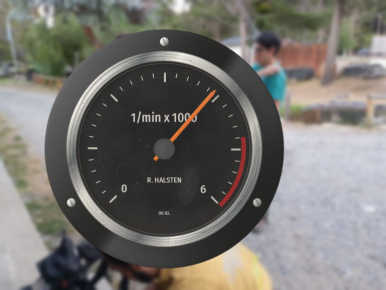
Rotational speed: value=3900 unit=rpm
